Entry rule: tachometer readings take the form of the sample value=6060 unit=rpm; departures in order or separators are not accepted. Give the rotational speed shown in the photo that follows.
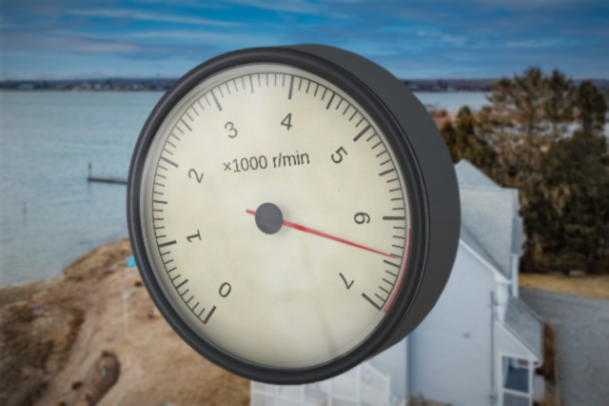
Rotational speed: value=6400 unit=rpm
